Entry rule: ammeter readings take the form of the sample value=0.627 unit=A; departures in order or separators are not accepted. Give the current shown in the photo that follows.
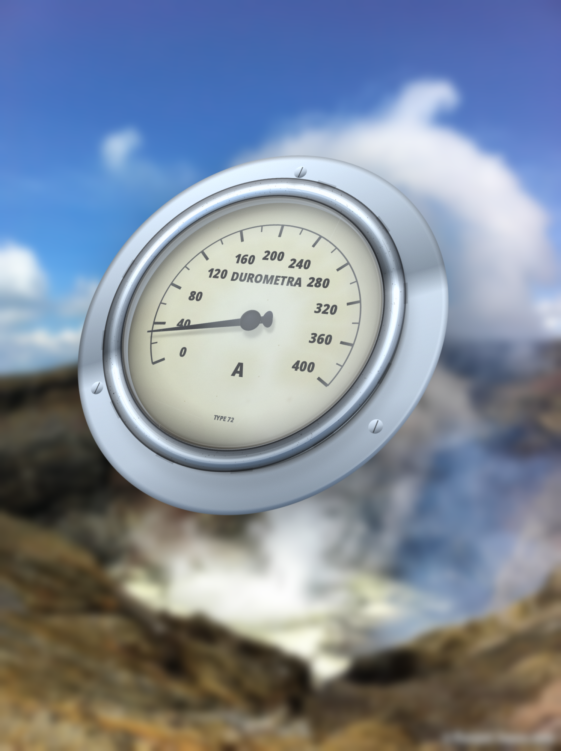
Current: value=30 unit=A
